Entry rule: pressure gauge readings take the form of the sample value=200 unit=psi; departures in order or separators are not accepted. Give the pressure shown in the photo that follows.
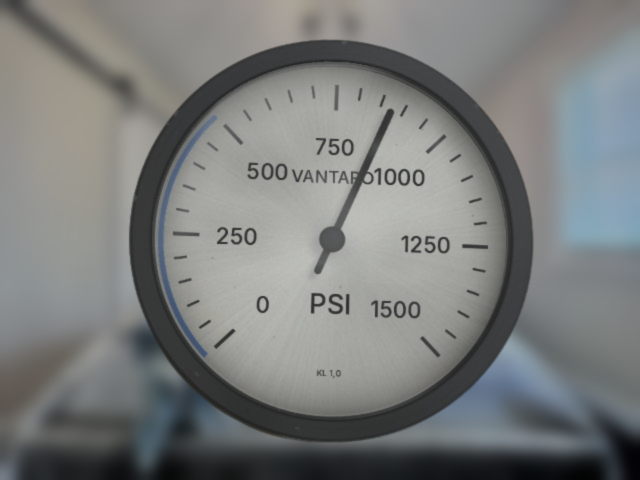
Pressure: value=875 unit=psi
